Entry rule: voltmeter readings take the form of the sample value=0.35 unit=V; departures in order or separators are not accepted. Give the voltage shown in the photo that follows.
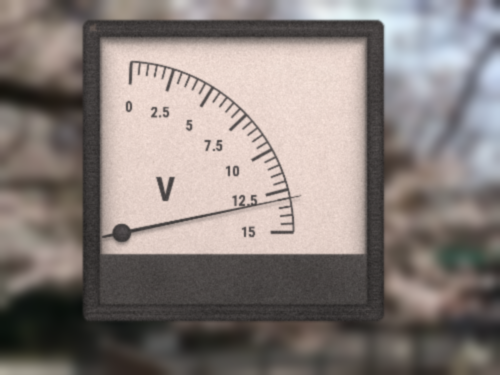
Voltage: value=13 unit=V
